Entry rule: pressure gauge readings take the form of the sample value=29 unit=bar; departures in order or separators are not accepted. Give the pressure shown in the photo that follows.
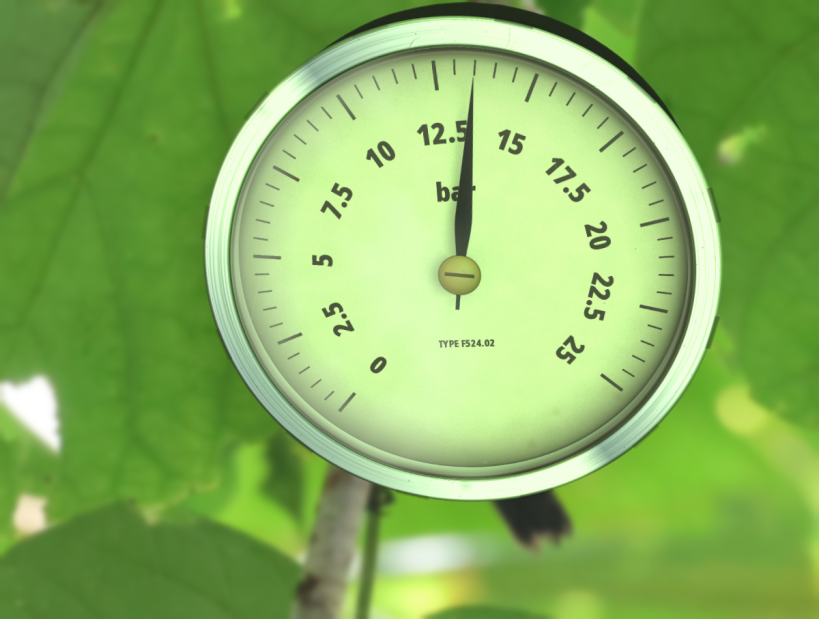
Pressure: value=13.5 unit=bar
